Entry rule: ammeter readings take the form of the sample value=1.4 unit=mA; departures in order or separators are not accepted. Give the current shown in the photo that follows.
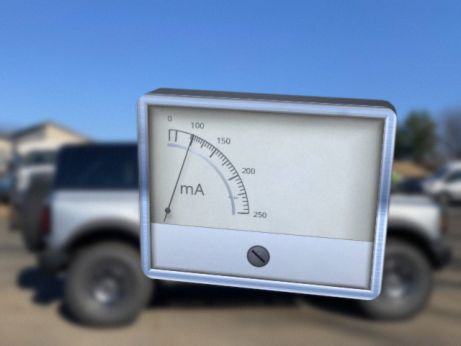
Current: value=100 unit=mA
